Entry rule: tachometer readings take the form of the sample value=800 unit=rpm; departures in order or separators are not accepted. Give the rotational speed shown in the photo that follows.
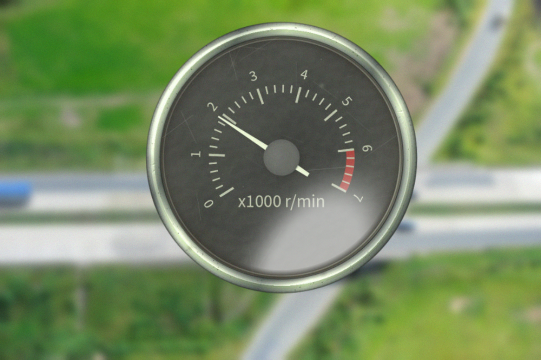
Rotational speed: value=1900 unit=rpm
